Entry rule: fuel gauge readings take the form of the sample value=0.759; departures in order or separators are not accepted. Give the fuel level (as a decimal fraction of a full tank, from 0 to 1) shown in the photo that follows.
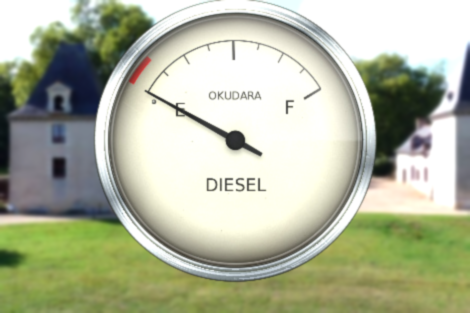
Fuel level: value=0
